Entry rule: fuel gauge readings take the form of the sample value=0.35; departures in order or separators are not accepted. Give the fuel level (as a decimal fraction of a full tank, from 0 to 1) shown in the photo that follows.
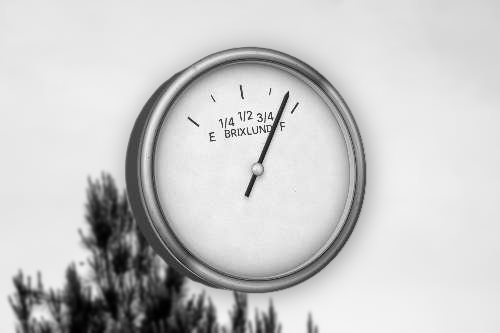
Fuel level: value=0.875
